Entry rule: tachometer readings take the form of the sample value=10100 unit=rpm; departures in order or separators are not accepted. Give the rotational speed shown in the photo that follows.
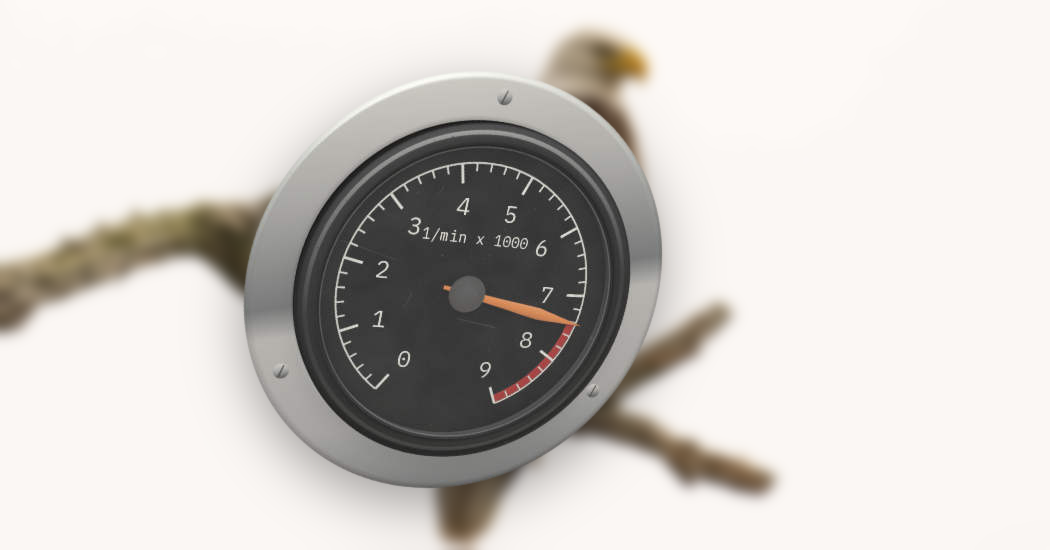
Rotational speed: value=7400 unit=rpm
